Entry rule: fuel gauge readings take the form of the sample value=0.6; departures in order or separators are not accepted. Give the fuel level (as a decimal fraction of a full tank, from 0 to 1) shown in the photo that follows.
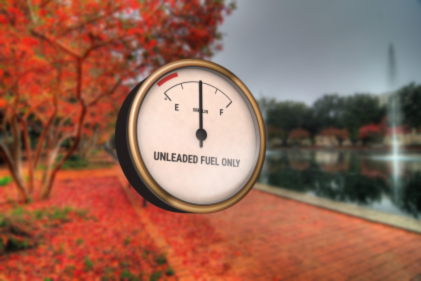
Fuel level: value=0.5
